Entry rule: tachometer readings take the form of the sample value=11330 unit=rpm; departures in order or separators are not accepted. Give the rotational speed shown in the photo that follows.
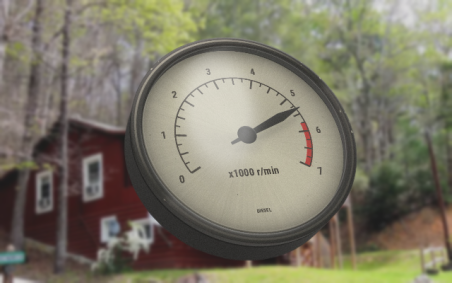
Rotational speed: value=5375 unit=rpm
